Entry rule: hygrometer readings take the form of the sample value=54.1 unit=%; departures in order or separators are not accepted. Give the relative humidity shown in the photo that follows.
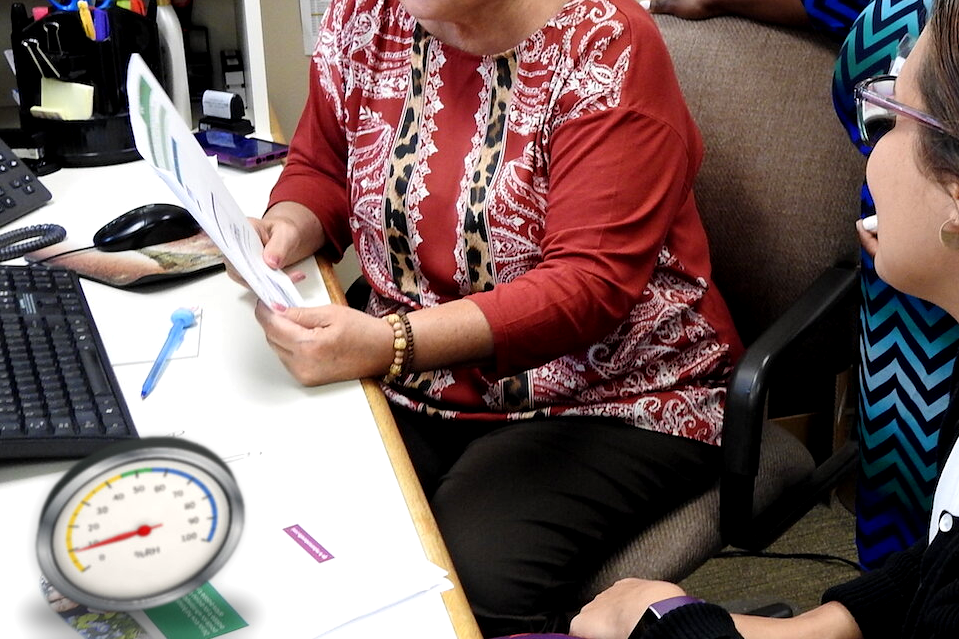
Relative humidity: value=10 unit=%
